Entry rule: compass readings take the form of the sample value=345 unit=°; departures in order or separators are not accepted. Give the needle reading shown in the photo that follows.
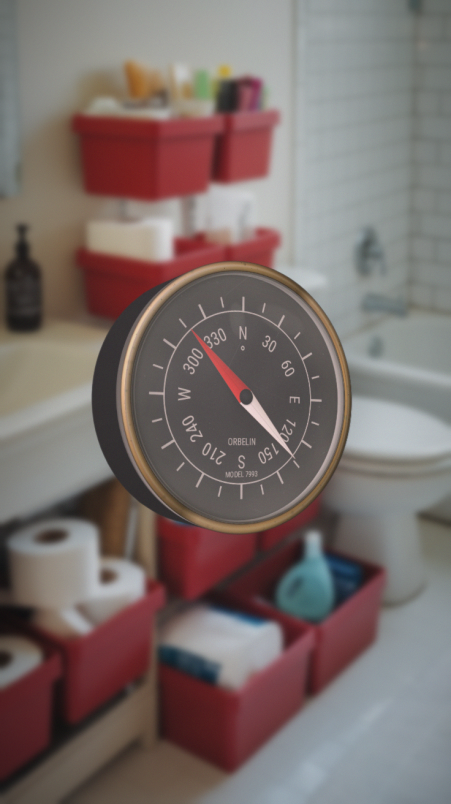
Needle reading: value=315 unit=°
